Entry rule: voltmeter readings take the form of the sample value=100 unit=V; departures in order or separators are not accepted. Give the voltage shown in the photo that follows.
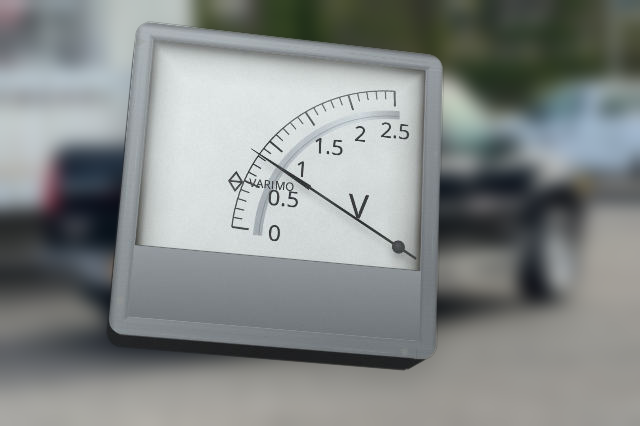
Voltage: value=0.8 unit=V
